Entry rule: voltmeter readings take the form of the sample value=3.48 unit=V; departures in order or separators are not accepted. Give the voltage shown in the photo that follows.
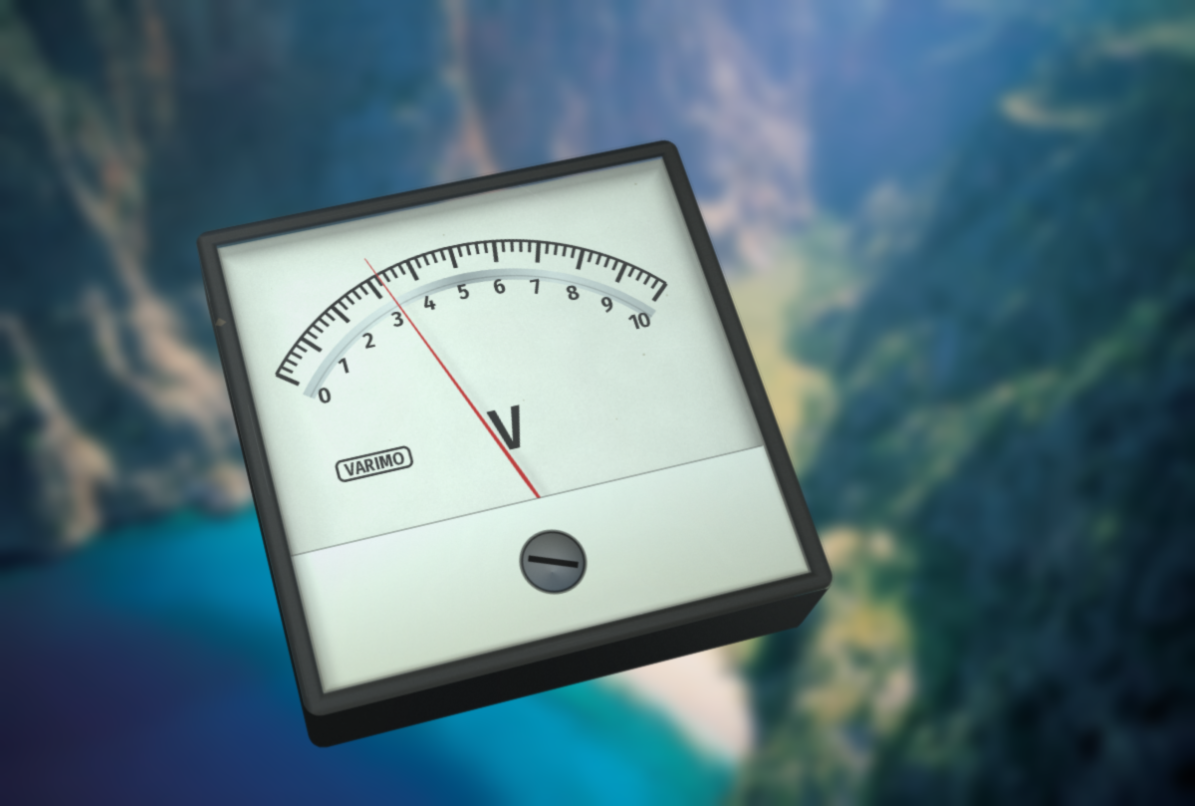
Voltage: value=3.2 unit=V
